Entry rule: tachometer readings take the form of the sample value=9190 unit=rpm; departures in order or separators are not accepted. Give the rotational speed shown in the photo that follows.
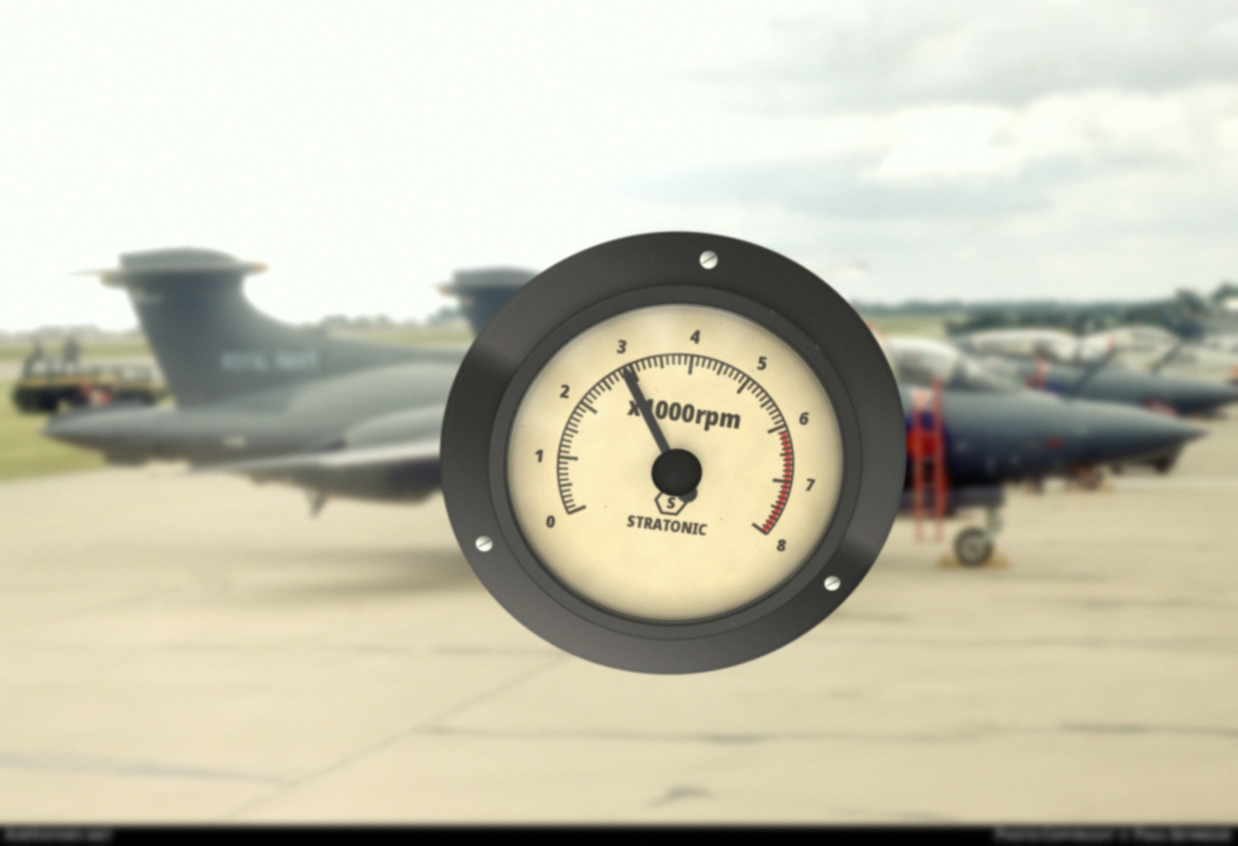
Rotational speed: value=2900 unit=rpm
